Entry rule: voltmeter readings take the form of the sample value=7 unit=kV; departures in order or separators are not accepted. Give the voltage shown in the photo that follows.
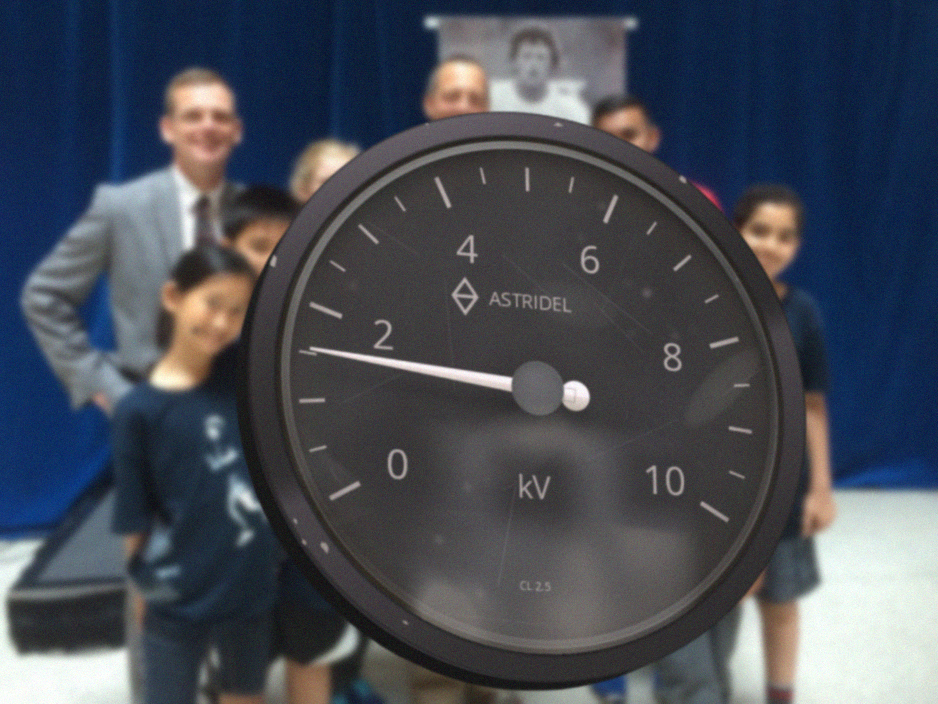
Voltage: value=1.5 unit=kV
